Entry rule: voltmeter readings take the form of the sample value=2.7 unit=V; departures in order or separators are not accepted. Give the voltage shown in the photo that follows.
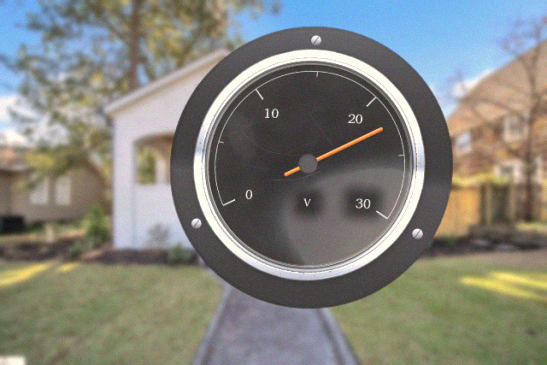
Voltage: value=22.5 unit=V
